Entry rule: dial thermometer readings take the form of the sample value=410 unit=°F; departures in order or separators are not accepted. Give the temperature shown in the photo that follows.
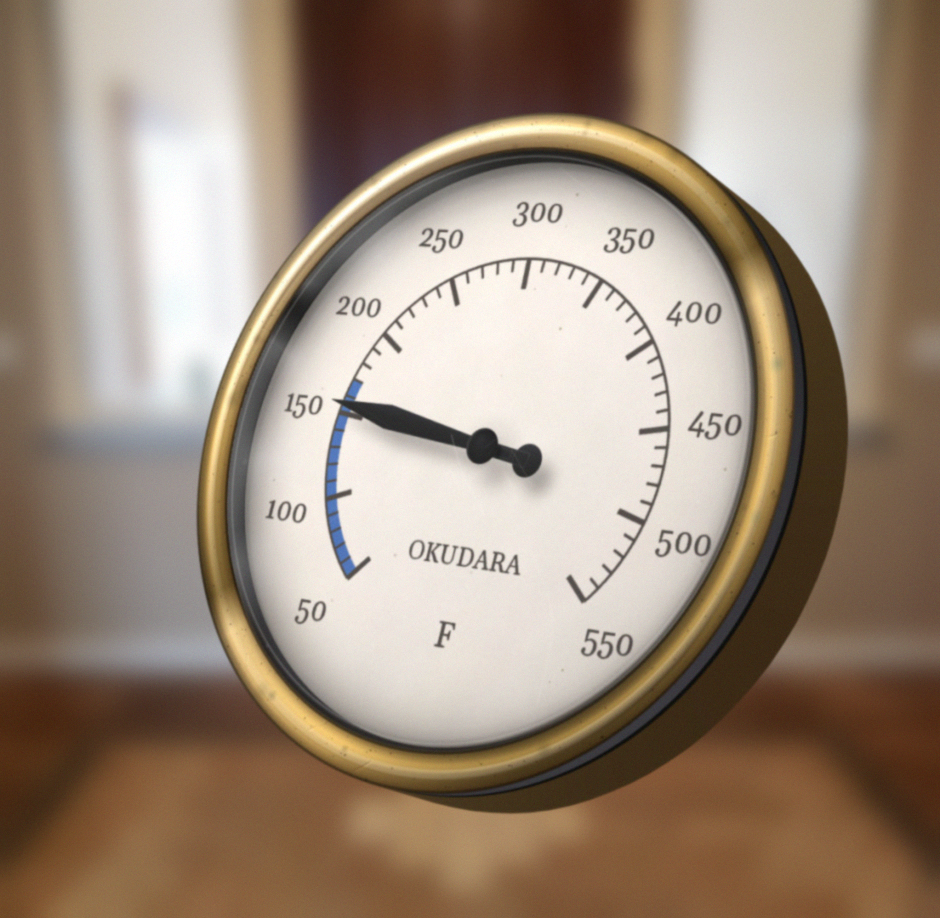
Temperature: value=155 unit=°F
